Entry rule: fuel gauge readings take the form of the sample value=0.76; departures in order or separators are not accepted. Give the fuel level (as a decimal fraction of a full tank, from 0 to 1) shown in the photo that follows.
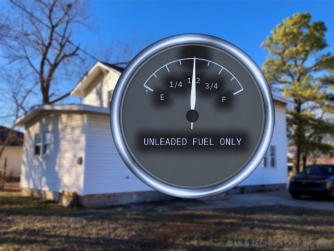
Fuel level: value=0.5
